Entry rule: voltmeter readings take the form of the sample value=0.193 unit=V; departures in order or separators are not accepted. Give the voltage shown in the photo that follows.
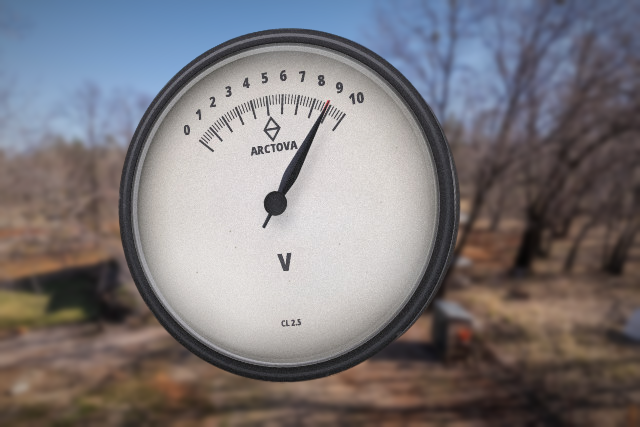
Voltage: value=9 unit=V
